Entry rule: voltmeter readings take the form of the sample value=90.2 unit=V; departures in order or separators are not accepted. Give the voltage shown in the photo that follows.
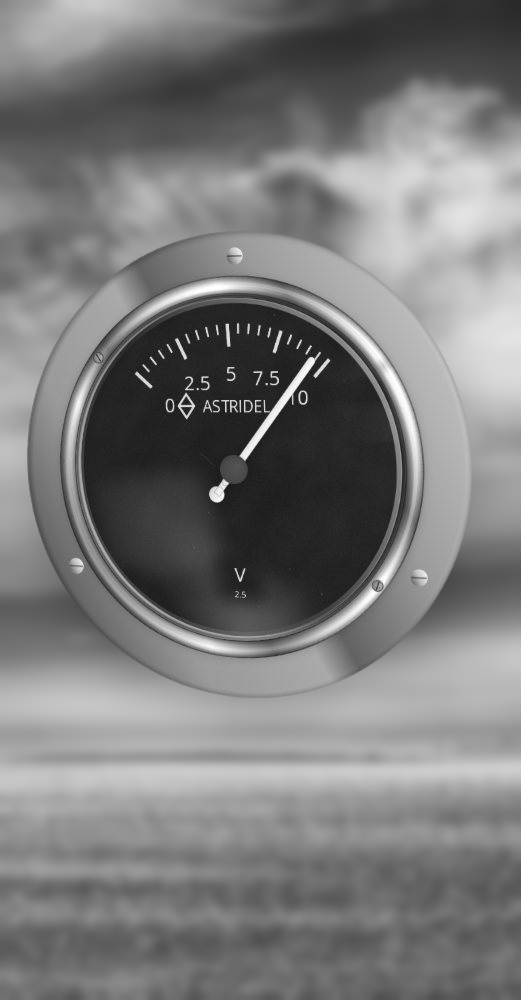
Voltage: value=9.5 unit=V
